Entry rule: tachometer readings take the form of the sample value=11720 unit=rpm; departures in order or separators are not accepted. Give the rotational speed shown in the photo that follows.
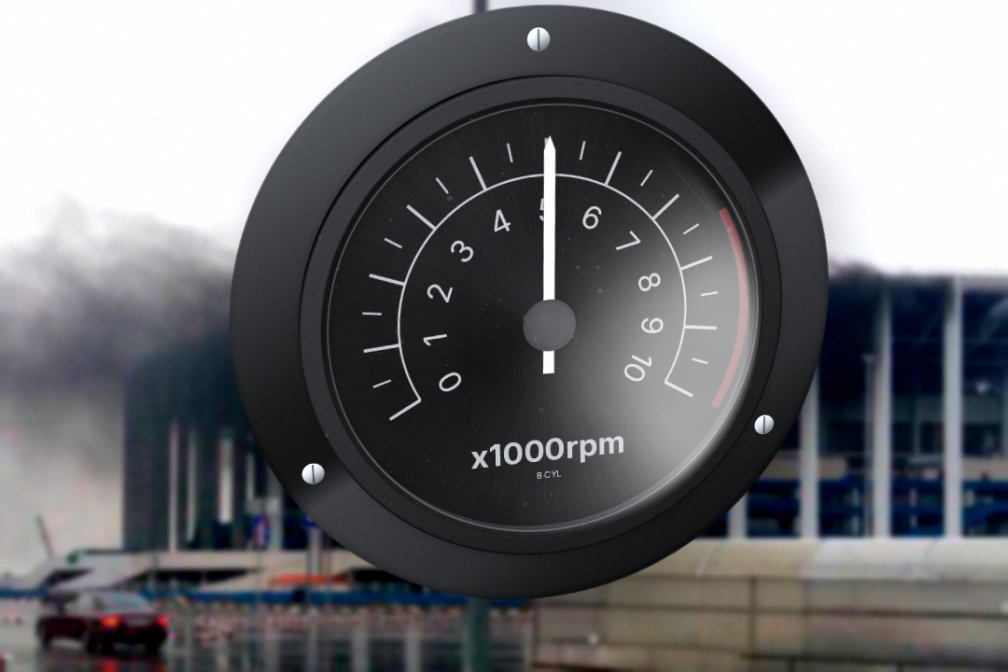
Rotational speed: value=5000 unit=rpm
